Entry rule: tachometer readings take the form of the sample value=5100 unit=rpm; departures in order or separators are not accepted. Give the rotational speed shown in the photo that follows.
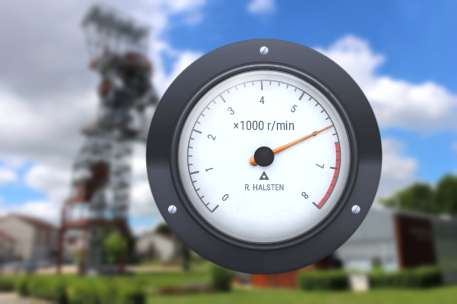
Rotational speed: value=6000 unit=rpm
